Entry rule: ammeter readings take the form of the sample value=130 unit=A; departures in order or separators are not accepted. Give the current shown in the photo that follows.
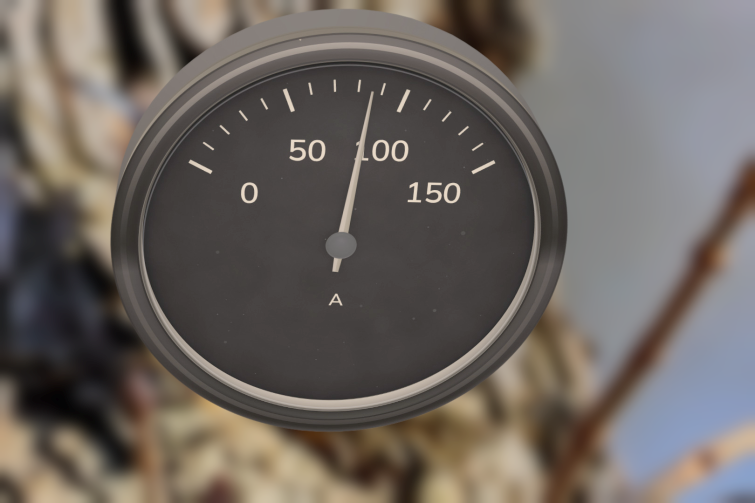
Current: value=85 unit=A
